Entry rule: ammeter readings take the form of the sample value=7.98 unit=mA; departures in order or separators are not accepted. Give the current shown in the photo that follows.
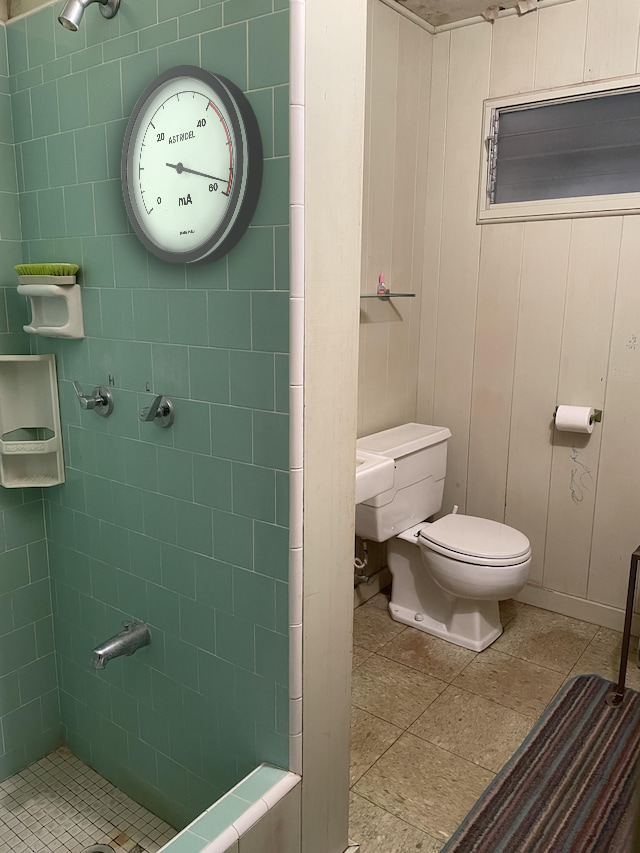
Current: value=57.5 unit=mA
